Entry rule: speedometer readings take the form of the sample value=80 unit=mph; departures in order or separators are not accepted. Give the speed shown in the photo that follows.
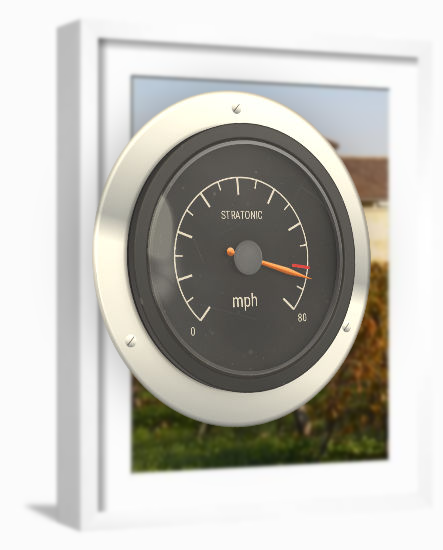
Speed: value=72.5 unit=mph
